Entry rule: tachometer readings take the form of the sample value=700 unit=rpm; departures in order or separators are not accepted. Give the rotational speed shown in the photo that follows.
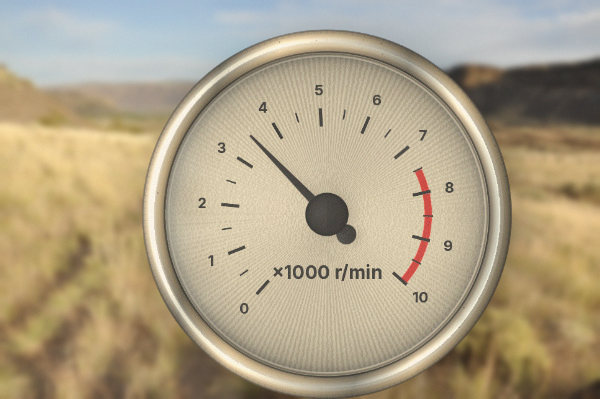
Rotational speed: value=3500 unit=rpm
